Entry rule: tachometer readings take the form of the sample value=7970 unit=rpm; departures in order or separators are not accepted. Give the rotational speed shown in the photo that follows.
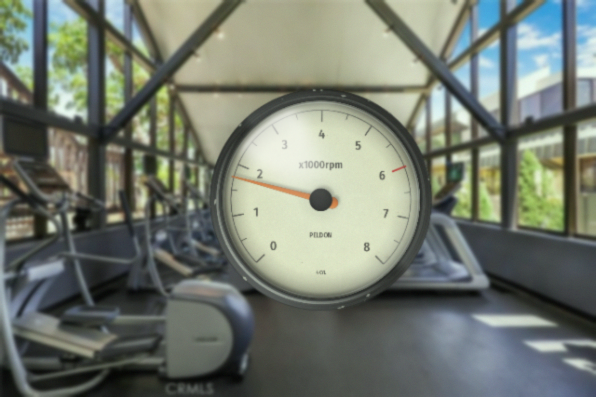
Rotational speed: value=1750 unit=rpm
